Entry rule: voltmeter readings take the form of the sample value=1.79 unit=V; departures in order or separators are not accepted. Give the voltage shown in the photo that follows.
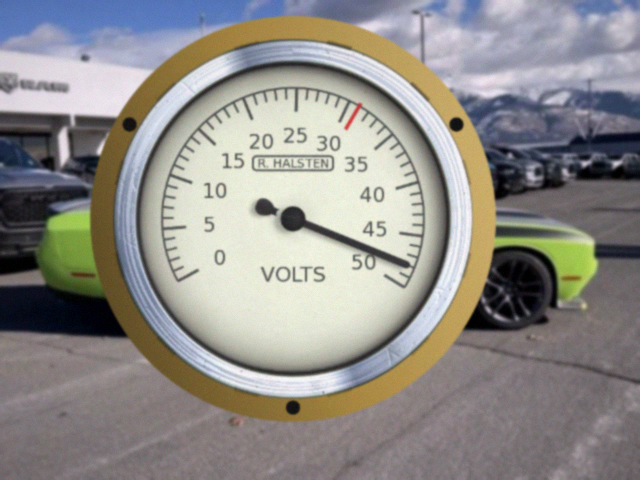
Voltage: value=48 unit=V
